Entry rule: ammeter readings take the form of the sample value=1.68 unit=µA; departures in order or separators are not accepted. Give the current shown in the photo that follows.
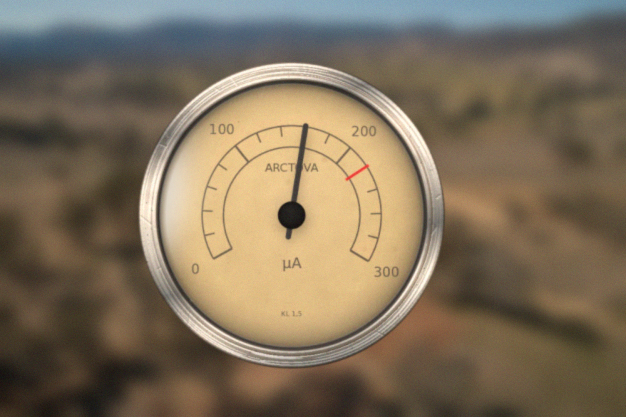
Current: value=160 unit=µA
